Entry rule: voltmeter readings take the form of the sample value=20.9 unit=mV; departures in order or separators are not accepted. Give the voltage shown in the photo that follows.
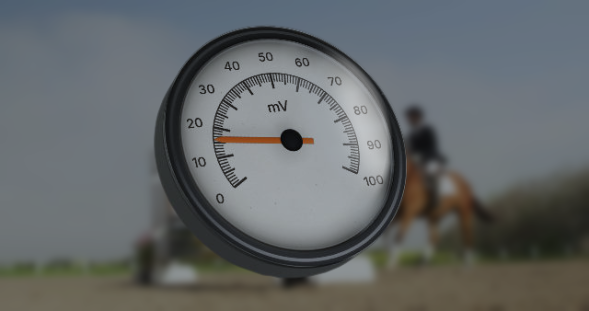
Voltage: value=15 unit=mV
